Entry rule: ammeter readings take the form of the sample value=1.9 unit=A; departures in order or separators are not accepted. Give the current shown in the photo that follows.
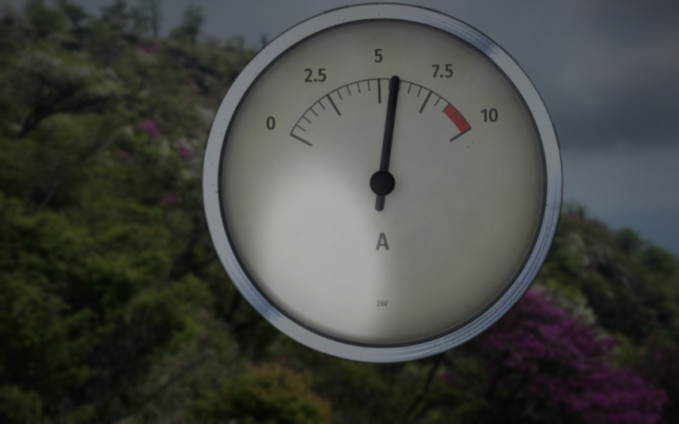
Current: value=5.75 unit=A
